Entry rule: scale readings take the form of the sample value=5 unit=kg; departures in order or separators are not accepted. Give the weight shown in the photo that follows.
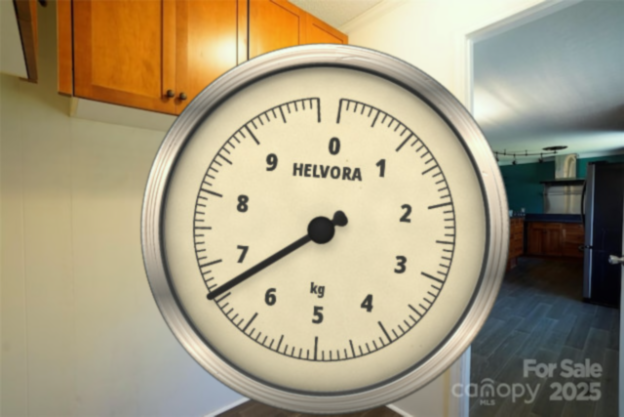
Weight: value=6.6 unit=kg
